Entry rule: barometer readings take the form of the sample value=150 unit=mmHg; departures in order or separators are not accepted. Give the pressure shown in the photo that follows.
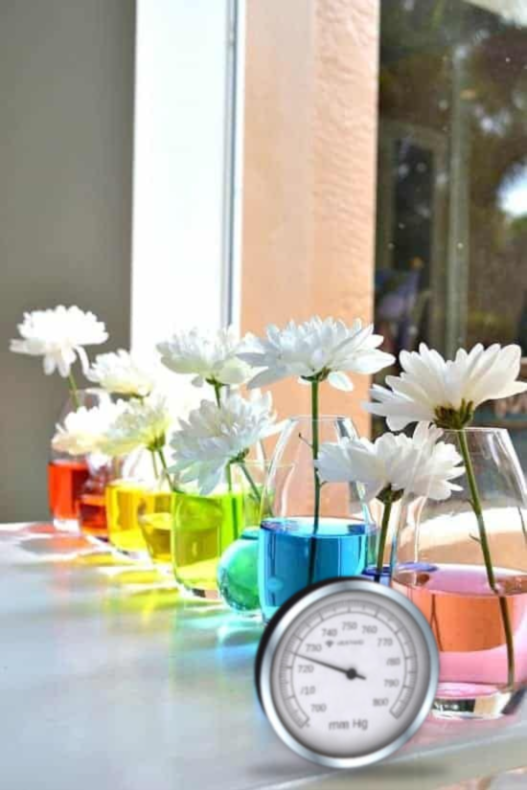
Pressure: value=725 unit=mmHg
